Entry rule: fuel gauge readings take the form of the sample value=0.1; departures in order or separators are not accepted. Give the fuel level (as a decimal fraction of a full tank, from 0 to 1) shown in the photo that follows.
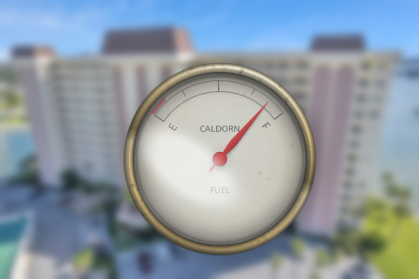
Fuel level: value=0.875
